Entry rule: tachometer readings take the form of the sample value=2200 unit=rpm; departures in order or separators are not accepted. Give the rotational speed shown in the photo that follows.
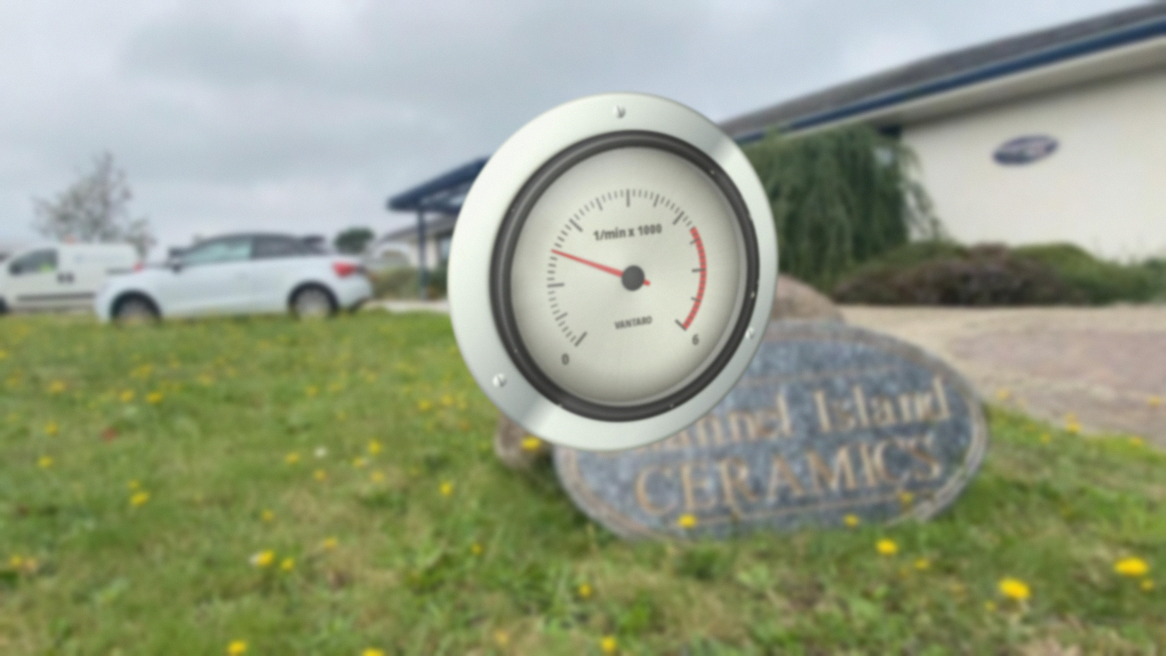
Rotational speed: value=1500 unit=rpm
